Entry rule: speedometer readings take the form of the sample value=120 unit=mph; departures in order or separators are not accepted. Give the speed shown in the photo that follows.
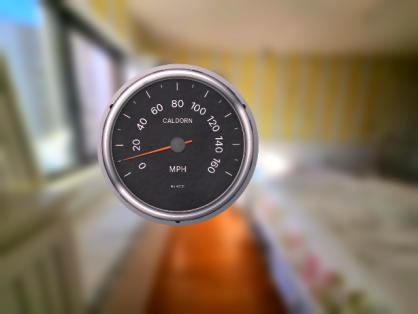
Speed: value=10 unit=mph
